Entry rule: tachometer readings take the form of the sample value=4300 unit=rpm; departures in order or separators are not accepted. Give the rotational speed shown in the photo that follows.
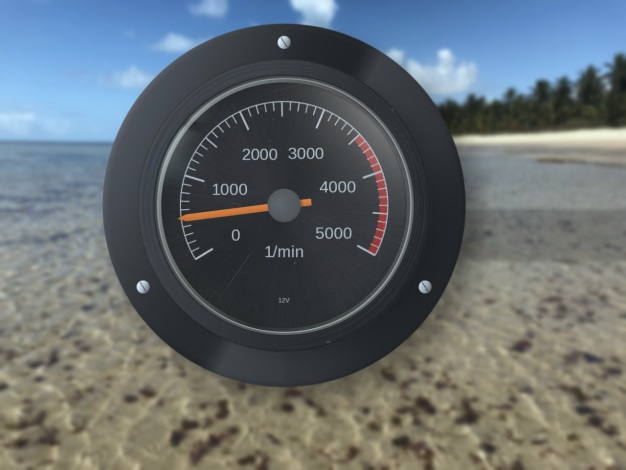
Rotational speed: value=500 unit=rpm
